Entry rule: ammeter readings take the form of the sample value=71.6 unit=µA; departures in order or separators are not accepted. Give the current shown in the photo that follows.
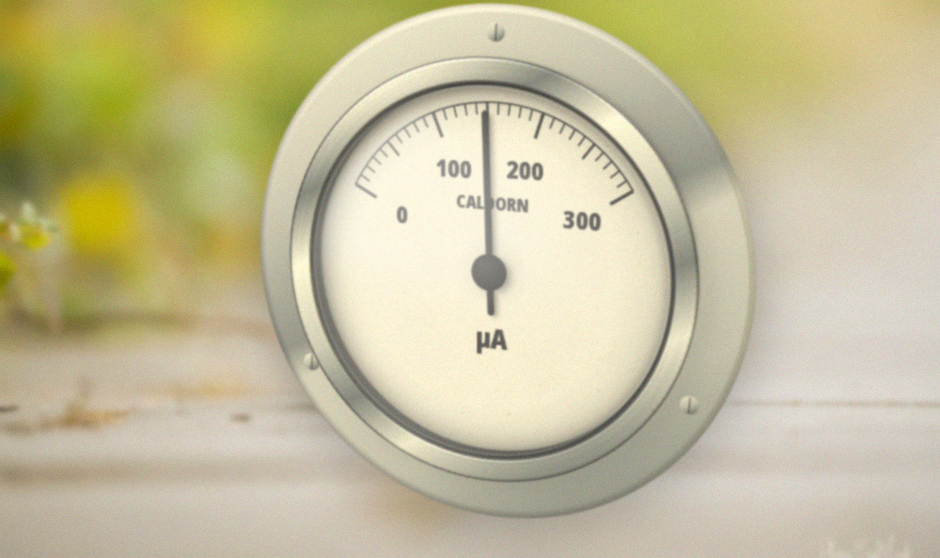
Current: value=150 unit=µA
